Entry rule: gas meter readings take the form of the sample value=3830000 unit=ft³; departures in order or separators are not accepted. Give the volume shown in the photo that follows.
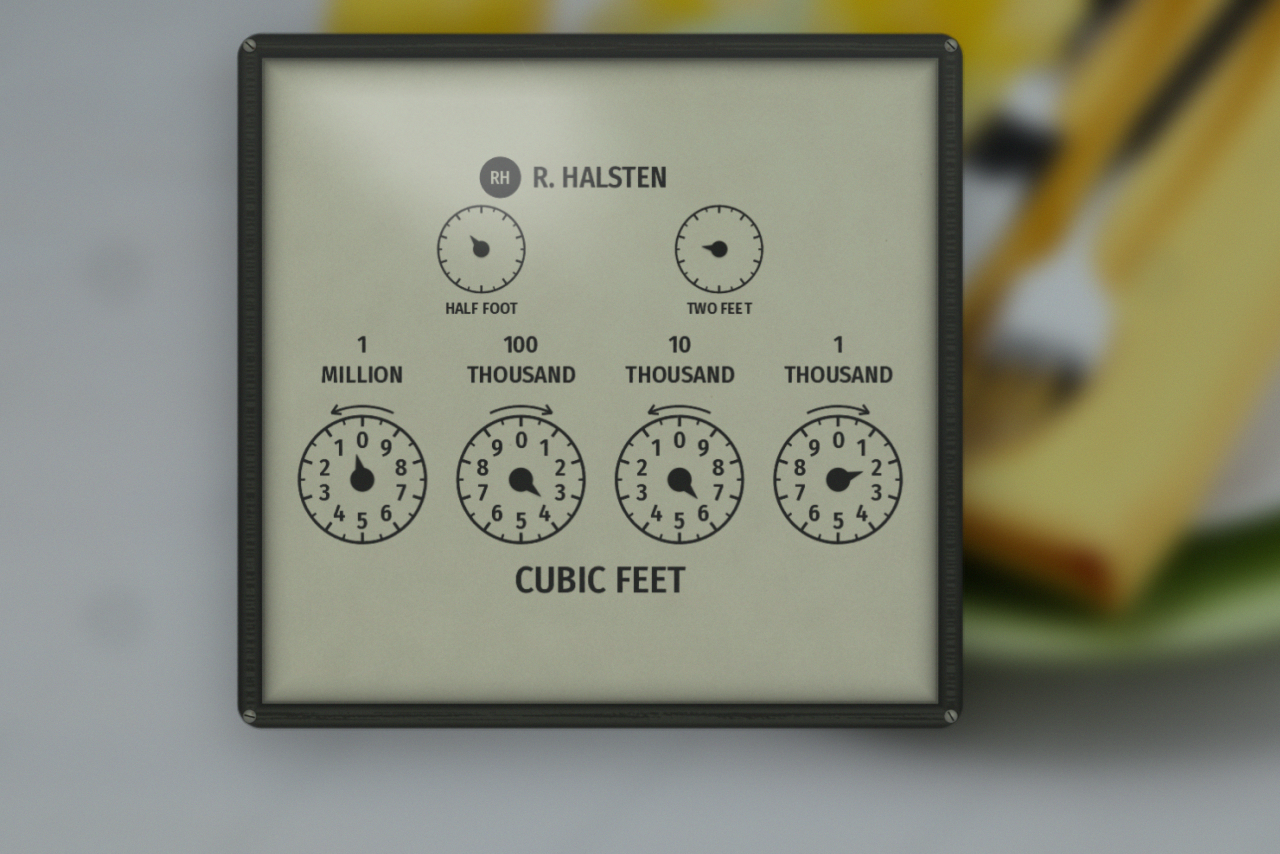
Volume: value=36200 unit=ft³
